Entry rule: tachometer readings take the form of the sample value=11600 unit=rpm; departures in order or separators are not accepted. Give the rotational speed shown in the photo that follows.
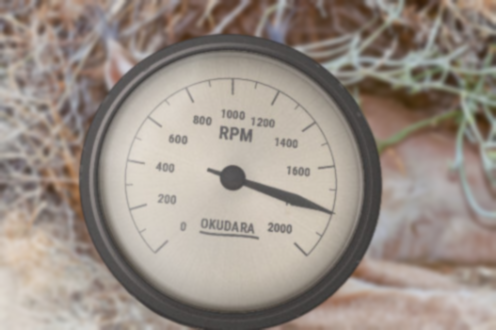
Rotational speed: value=1800 unit=rpm
